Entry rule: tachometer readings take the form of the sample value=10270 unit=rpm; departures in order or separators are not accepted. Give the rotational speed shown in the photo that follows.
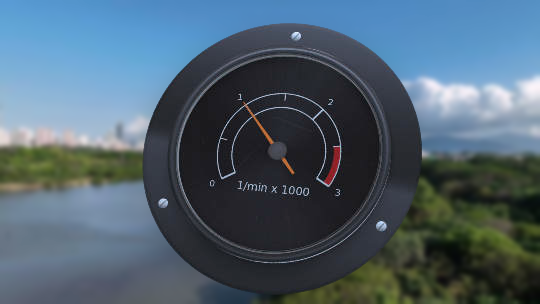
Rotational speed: value=1000 unit=rpm
